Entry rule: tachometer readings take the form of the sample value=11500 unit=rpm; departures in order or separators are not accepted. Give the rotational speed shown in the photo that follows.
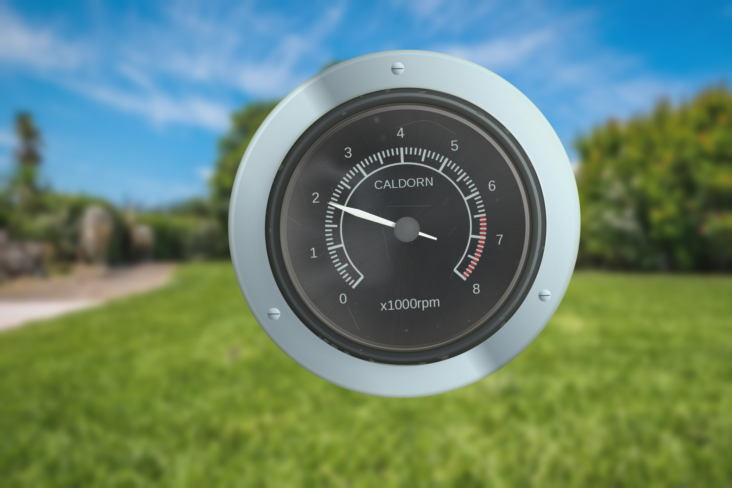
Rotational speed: value=2000 unit=rpm
